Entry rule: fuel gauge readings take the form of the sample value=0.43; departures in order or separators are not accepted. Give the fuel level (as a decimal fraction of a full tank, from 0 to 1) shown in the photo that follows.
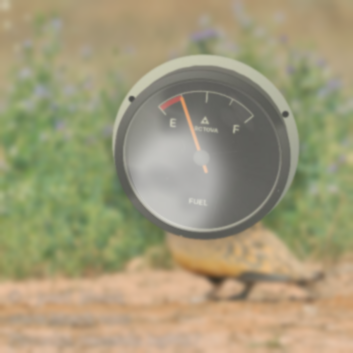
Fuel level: value=0.25
